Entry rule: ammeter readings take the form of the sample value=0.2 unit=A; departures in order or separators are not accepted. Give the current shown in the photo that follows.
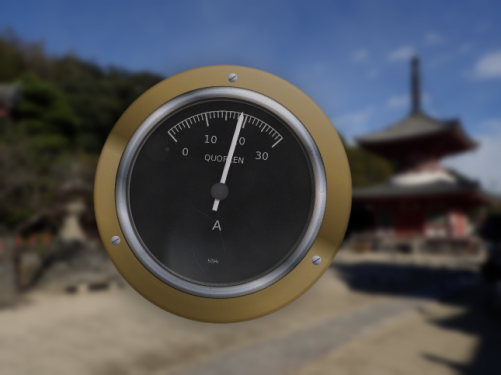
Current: value=19 unit=A
